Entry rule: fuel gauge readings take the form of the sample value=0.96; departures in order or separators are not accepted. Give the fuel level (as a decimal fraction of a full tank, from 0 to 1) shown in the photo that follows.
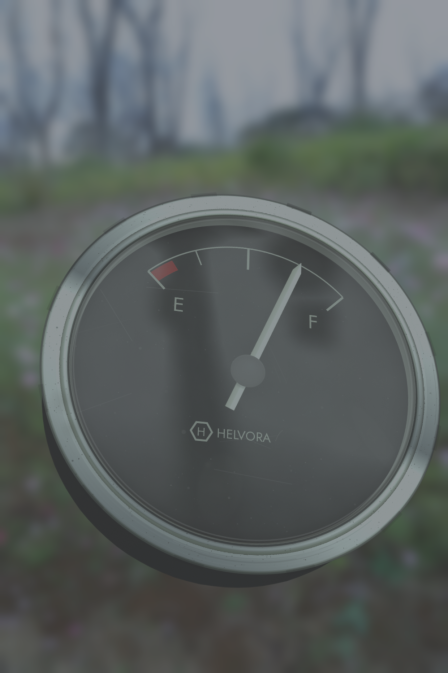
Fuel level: value=0.75
